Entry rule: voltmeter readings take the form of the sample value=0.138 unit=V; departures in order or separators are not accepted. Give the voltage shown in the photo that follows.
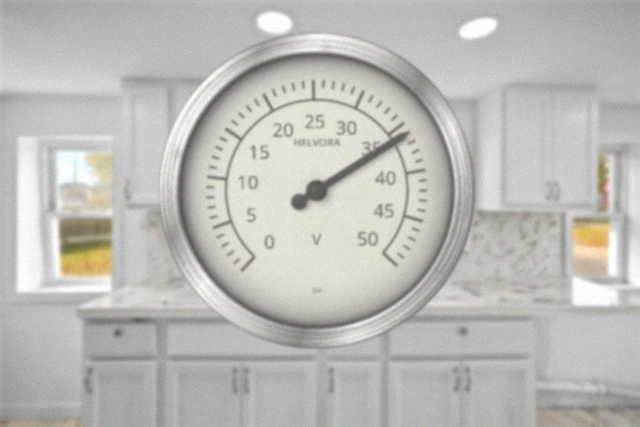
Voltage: value=36 unit=V
